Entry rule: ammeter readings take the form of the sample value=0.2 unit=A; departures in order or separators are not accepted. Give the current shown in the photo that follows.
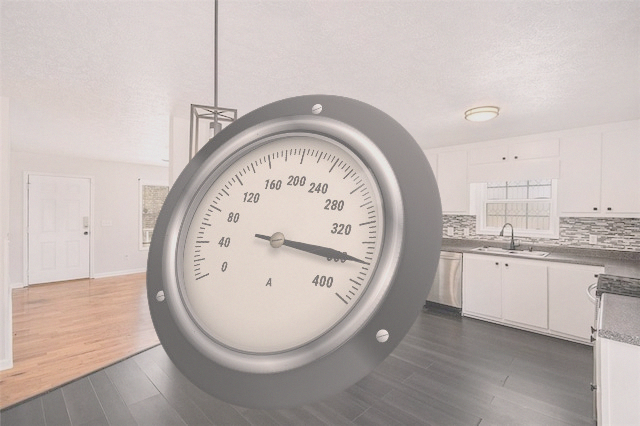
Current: value=360 unit=A
